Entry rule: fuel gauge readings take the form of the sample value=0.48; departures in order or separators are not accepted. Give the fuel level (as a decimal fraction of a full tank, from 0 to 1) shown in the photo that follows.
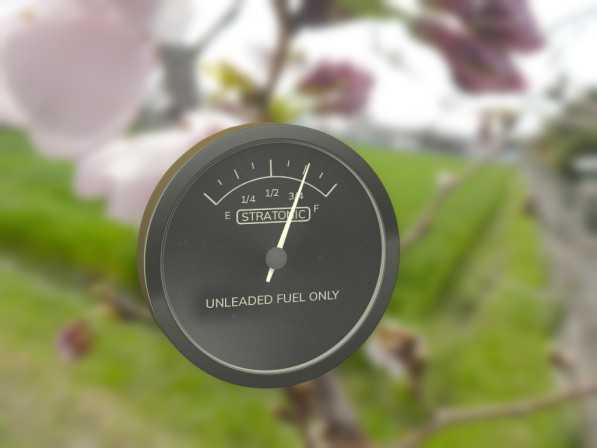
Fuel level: value=0.75
